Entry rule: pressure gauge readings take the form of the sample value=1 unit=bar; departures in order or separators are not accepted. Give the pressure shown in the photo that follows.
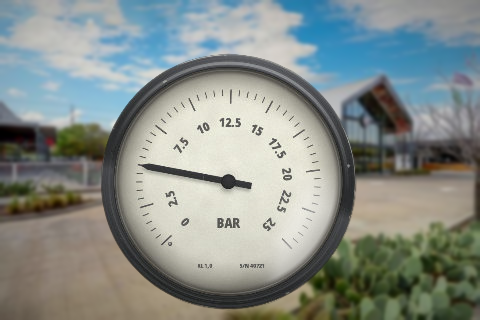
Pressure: value=5 unit=bar
